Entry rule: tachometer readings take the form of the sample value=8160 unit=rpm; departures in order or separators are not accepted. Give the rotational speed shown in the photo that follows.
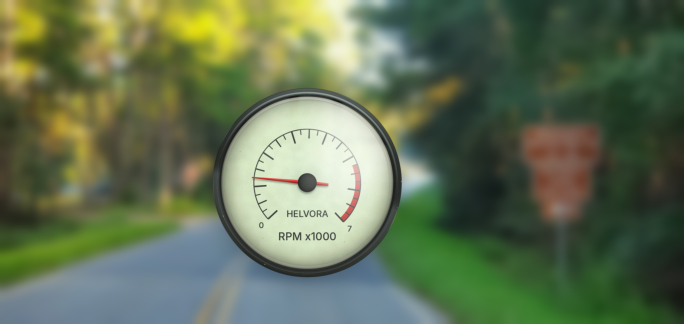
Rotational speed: value=1250 unit=rpm
